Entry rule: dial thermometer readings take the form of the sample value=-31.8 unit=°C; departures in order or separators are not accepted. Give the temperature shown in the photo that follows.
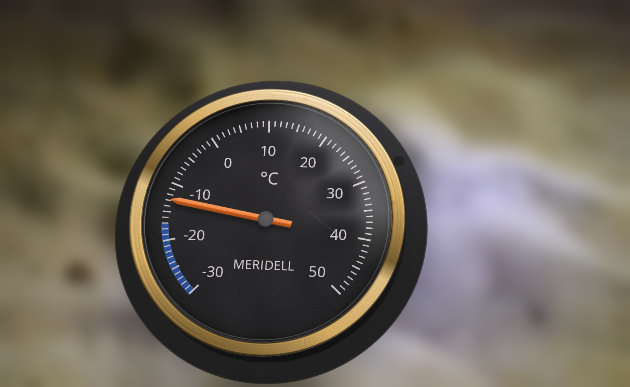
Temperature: value=-13 unit=°C
